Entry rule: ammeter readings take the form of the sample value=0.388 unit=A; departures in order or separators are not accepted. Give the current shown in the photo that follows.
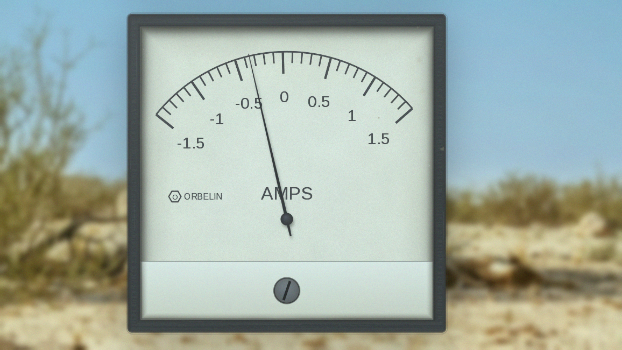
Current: value=-0.35 unit=A
